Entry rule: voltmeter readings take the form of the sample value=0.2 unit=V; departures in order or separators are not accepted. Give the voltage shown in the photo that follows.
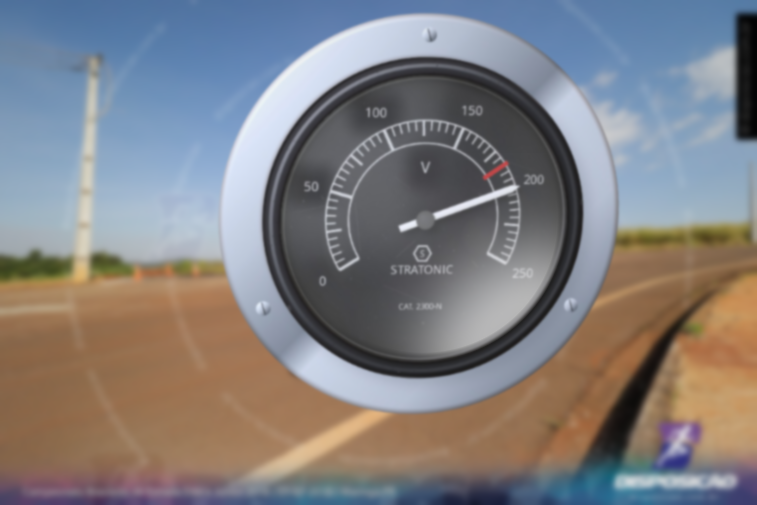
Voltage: value=200 unit=V
